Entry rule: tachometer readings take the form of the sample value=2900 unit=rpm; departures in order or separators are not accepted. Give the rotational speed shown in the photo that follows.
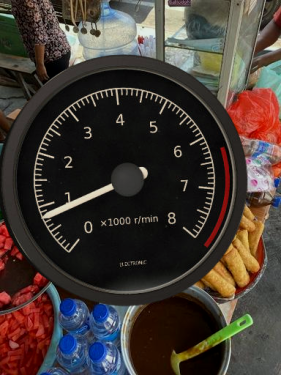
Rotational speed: value=800 unit=rpm
